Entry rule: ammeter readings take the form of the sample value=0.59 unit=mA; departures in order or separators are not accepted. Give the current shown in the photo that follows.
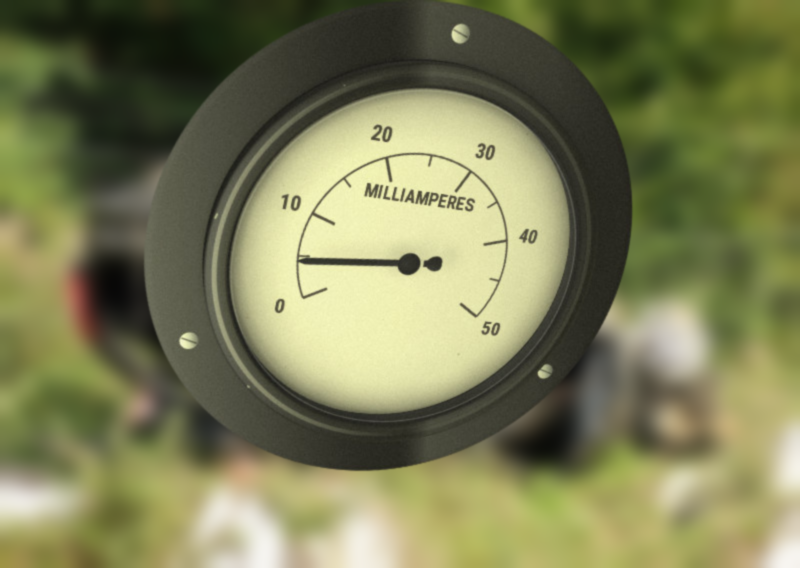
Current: value=5 unit=mA
